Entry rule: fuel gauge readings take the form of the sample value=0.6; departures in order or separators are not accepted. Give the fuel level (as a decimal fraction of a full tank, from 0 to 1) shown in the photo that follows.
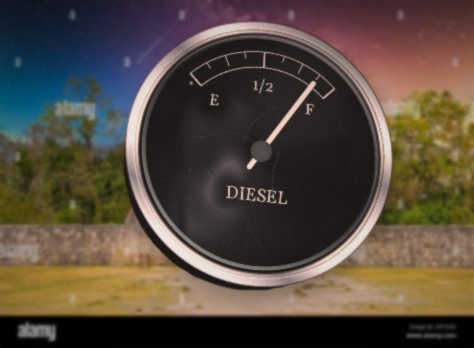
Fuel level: value=0.875
